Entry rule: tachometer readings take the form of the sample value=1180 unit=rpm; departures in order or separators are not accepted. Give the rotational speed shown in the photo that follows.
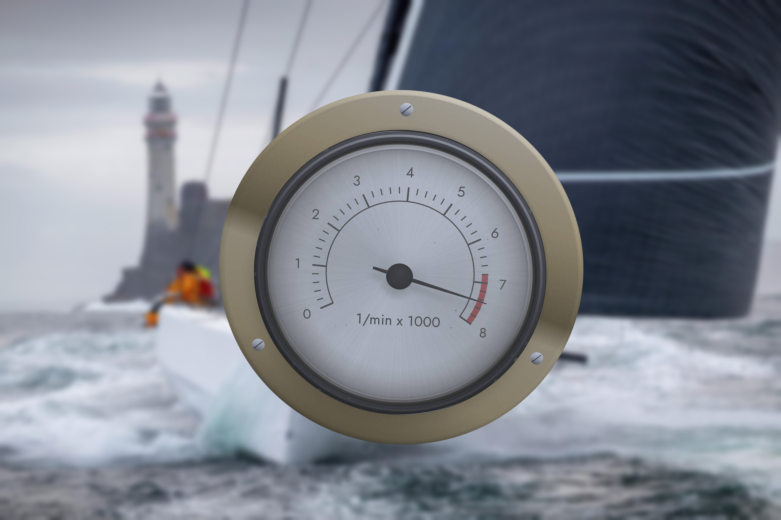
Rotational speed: value=7400 unit=rpm
